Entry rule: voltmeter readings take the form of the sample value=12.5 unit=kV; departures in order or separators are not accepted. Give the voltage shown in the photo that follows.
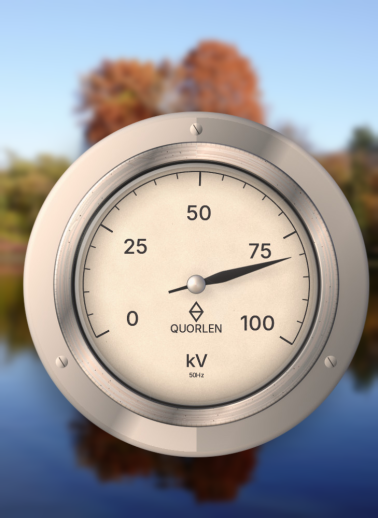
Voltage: value=80 unit=kV
